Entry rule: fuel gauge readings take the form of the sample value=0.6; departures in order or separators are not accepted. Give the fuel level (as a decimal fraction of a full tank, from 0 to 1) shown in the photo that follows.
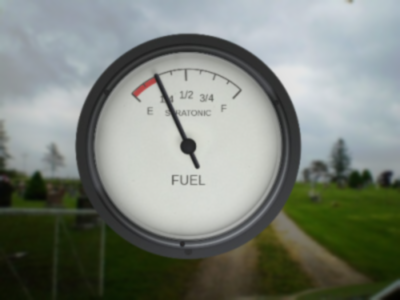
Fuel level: value=0.25
